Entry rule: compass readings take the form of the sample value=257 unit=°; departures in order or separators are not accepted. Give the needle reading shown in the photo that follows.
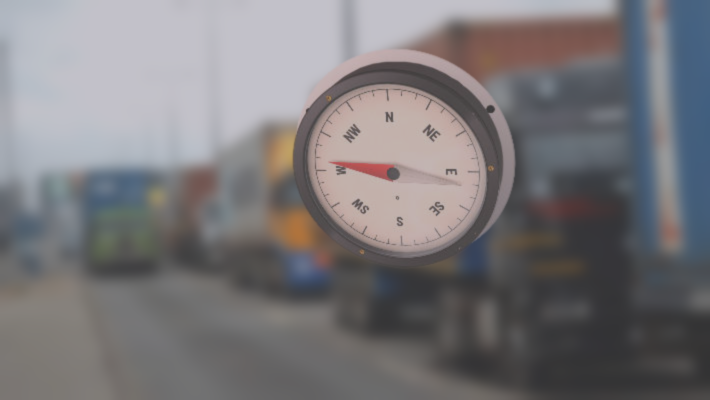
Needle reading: value=280 unit=°
